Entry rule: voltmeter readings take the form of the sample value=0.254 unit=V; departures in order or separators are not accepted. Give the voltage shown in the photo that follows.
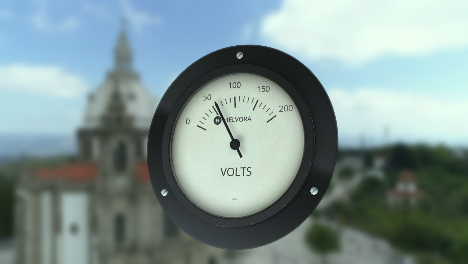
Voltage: value=60 unit=V
